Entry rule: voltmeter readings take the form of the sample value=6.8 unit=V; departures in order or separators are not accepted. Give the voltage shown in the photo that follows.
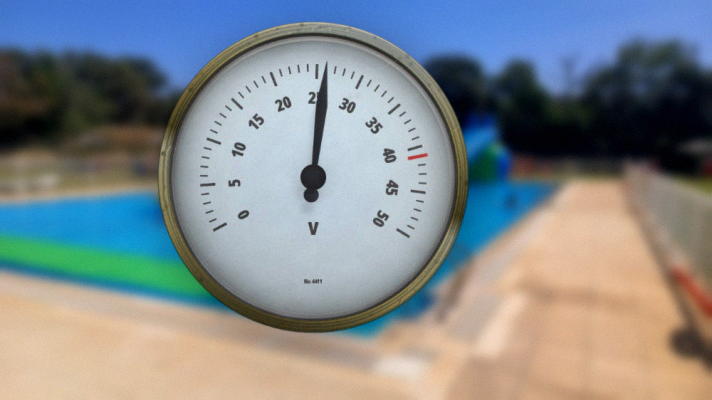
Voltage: value=26 unit=V
